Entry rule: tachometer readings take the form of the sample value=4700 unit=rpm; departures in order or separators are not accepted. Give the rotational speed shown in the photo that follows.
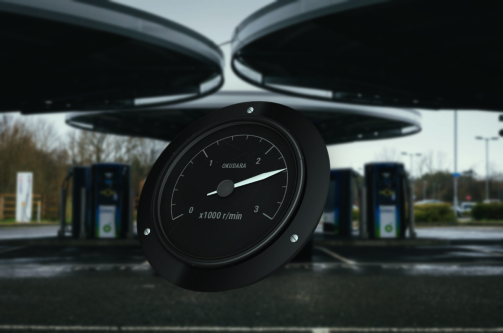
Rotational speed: value=2400 unit=rpm
